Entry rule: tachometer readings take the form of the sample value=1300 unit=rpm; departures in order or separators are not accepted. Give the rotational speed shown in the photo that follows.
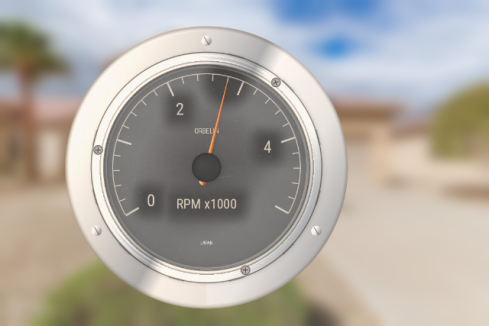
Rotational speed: value=2800 unit=rpm
